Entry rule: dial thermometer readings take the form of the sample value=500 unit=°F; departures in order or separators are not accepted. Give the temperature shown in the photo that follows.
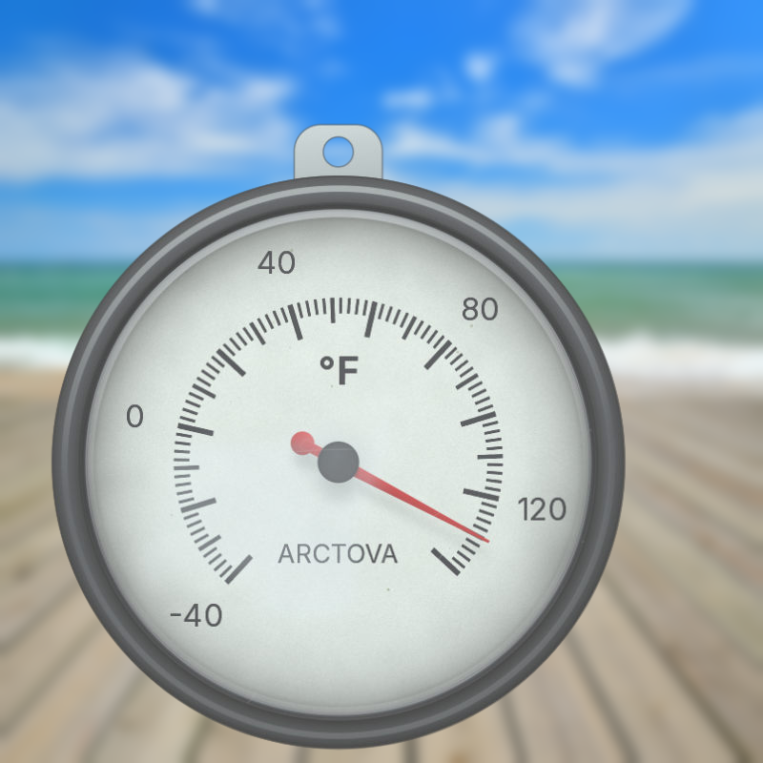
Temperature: value=130 unit=°F
